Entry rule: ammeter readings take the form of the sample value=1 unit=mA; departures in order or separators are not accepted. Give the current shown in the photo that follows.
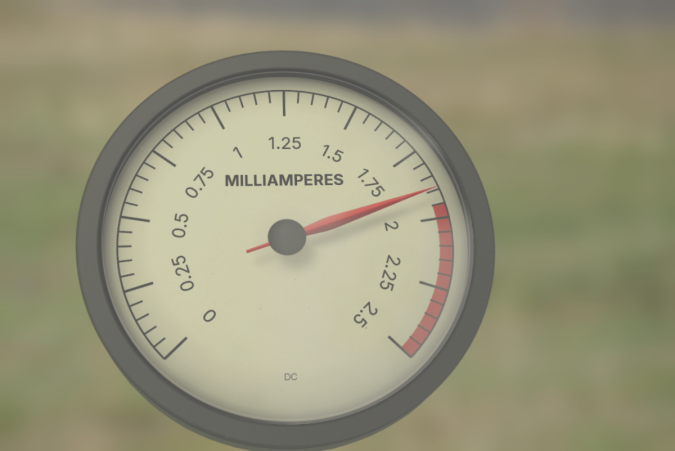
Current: value=1.9 unit=mA
